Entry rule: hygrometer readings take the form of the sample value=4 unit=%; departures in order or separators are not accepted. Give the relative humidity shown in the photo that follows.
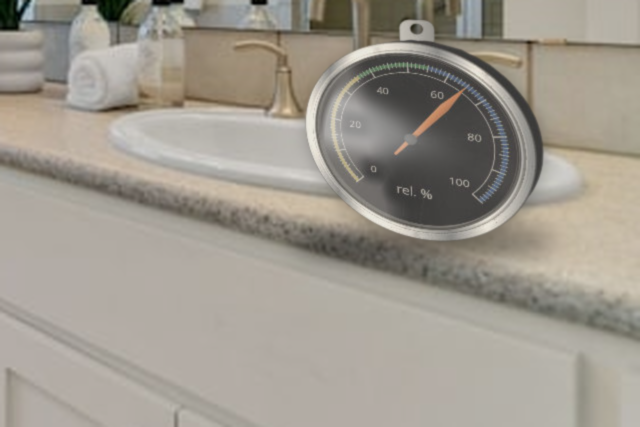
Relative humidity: value=65 unit=%
